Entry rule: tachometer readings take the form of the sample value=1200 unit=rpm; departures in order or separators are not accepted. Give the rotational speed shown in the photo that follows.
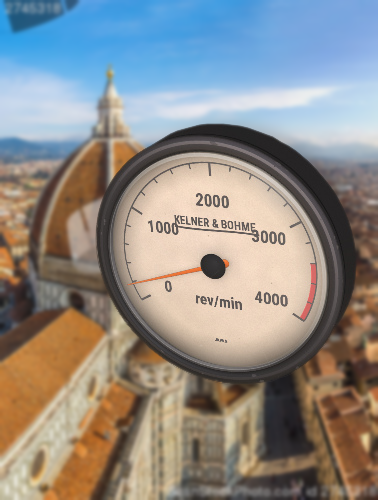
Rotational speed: value=200 unit=rpm
